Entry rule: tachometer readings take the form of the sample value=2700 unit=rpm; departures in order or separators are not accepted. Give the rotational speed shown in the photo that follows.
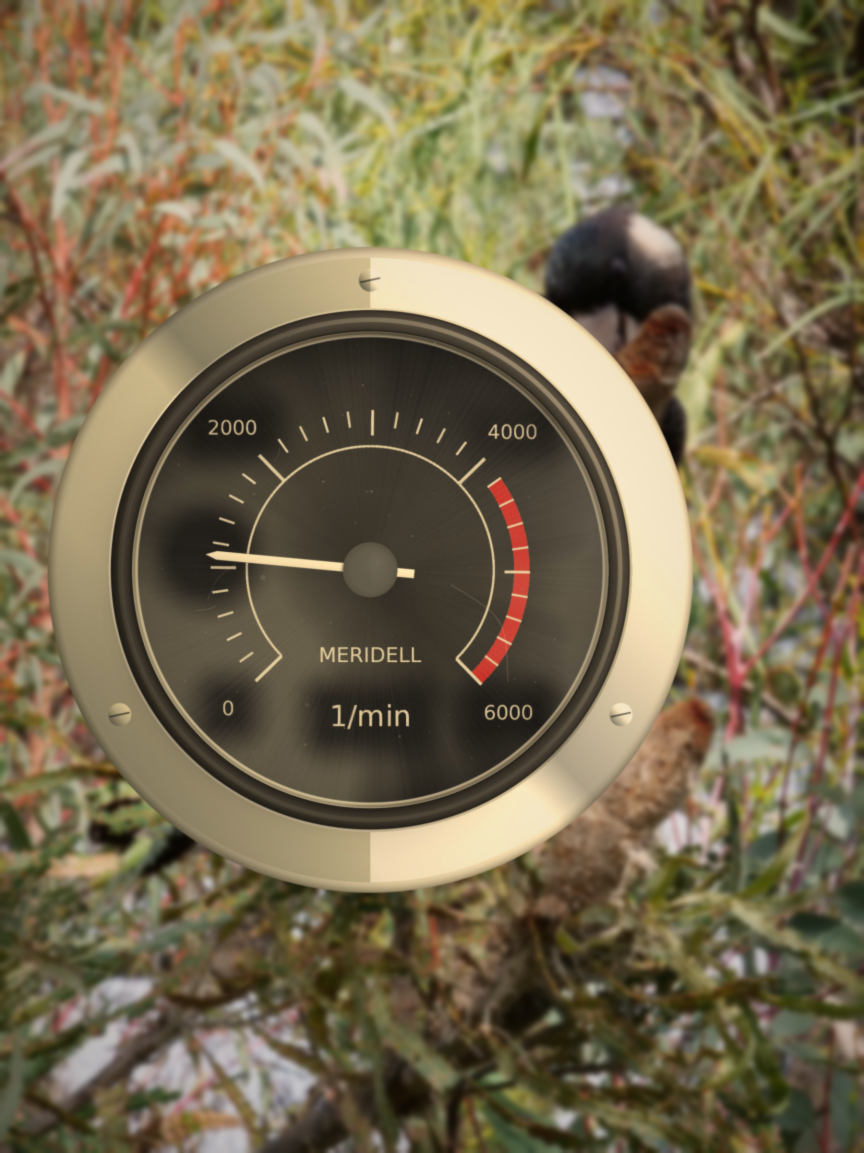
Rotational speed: value=1100 unit=rpm
